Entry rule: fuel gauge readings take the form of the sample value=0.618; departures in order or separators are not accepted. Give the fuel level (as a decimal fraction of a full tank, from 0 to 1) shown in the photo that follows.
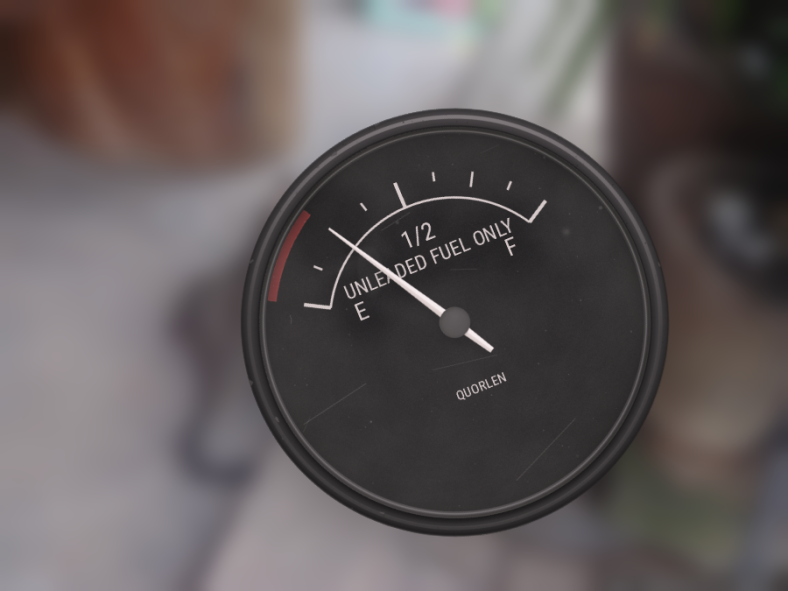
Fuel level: value=0.25
